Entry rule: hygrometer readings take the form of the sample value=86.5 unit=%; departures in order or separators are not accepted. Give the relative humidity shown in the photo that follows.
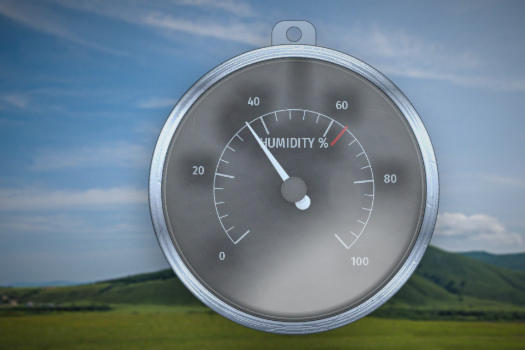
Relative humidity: value=36 unit=%
